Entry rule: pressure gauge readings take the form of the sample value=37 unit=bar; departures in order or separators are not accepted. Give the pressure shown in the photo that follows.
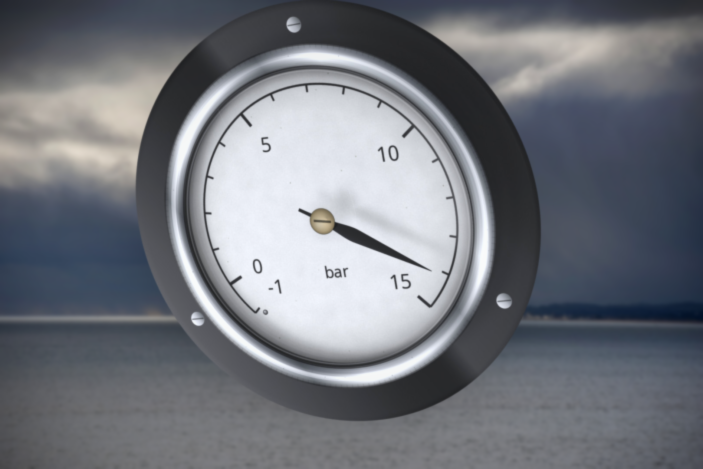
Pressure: value=14 unit=bar
